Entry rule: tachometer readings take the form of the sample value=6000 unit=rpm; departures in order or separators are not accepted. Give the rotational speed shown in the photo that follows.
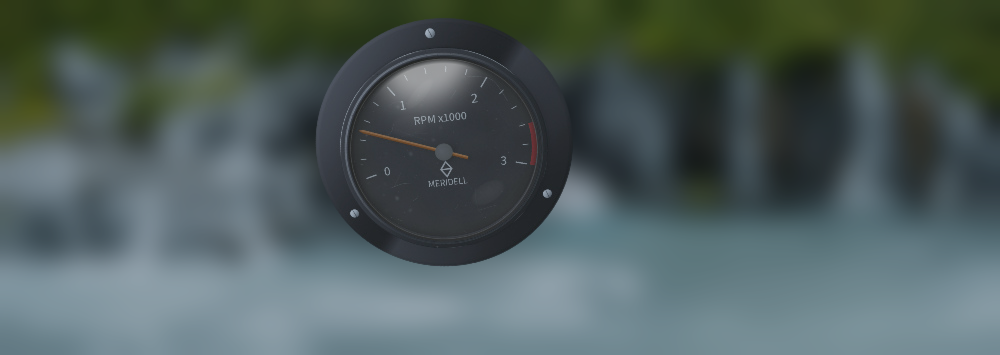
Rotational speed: value=500 unit=rpm
